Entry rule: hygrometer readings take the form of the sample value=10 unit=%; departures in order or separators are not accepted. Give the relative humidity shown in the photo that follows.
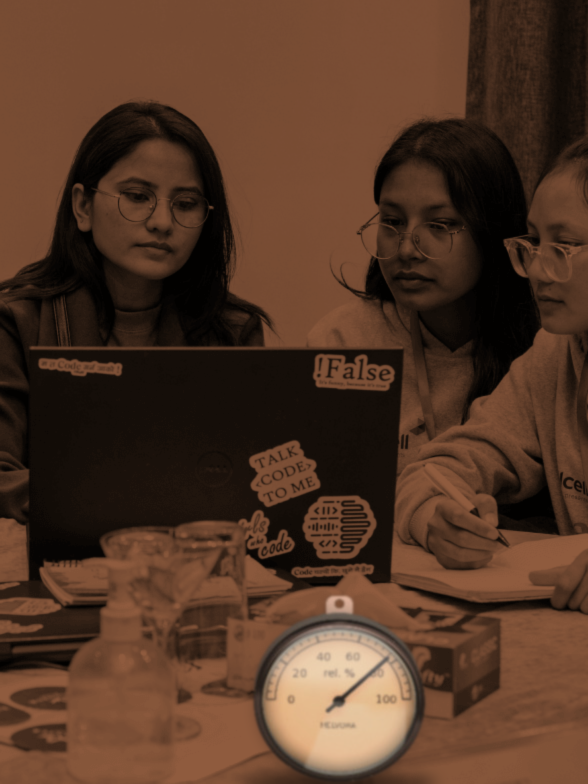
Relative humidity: value=76 unit=%
